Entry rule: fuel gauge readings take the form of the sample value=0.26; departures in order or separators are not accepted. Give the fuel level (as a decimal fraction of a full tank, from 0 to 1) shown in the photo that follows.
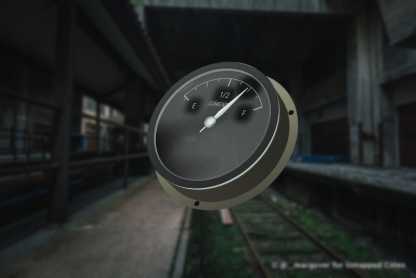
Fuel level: value=0.75
